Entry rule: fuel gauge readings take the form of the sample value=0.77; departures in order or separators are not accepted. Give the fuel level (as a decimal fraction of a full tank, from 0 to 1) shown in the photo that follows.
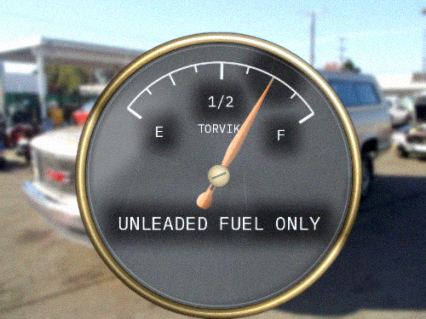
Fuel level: value=0.75
